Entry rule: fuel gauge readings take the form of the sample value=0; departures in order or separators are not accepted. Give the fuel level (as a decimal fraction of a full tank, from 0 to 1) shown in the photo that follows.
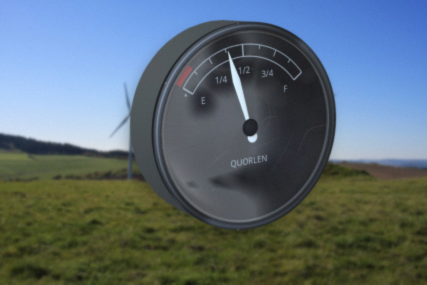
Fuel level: value=0.375
